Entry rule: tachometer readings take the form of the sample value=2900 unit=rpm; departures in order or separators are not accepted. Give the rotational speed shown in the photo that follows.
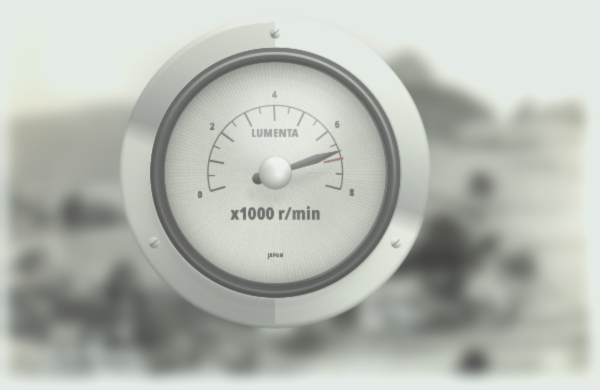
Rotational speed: value=6750 unit=rpm
